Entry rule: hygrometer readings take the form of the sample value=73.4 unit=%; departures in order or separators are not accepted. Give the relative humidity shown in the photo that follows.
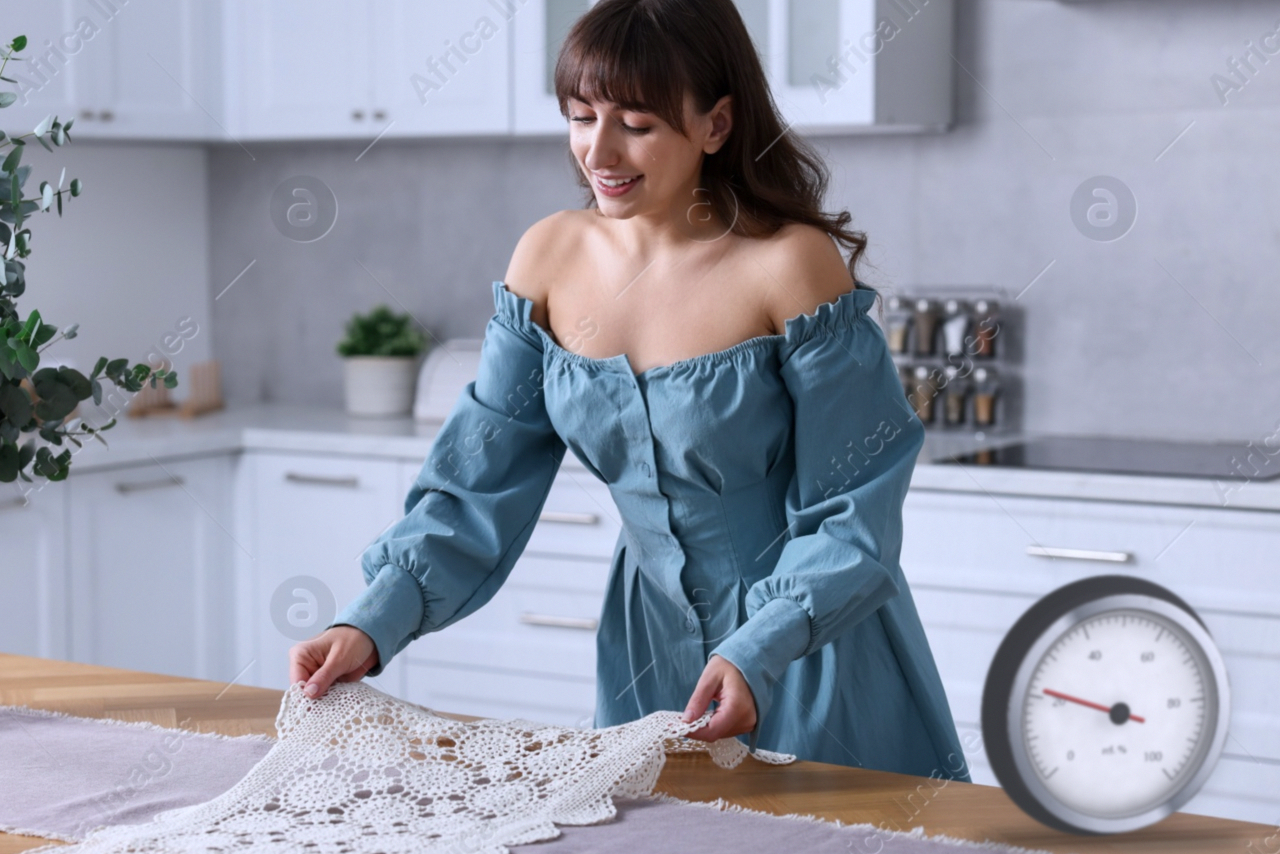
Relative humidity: value=22 unit=%
